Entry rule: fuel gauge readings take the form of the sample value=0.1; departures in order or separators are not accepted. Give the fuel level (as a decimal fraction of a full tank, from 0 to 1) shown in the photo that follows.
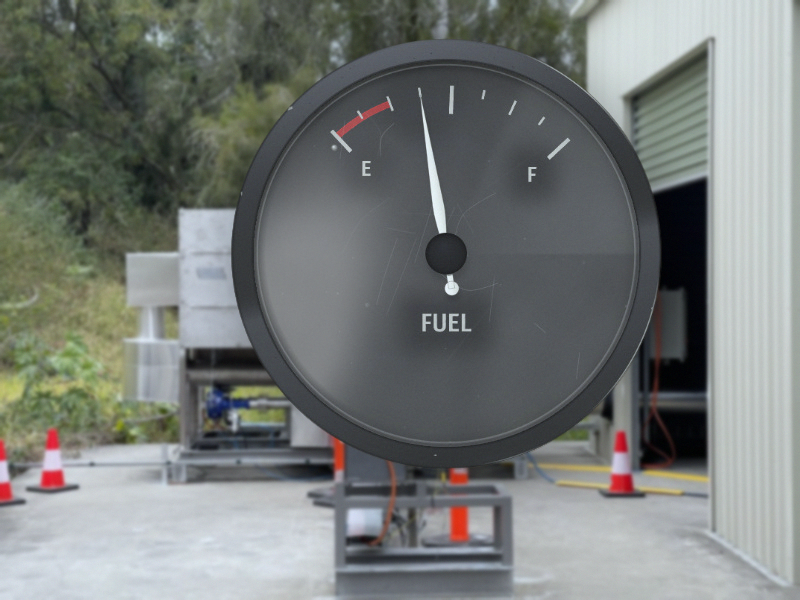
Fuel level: value=0.375
